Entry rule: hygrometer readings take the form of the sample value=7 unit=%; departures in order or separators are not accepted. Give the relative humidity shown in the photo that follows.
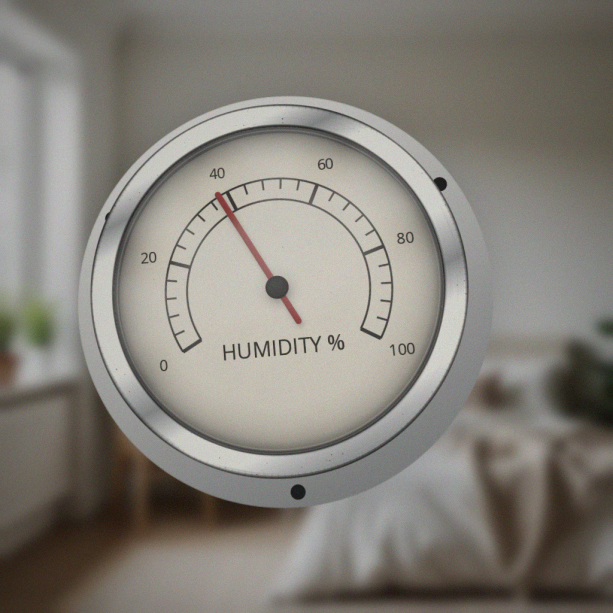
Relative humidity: value=38 unit=%
